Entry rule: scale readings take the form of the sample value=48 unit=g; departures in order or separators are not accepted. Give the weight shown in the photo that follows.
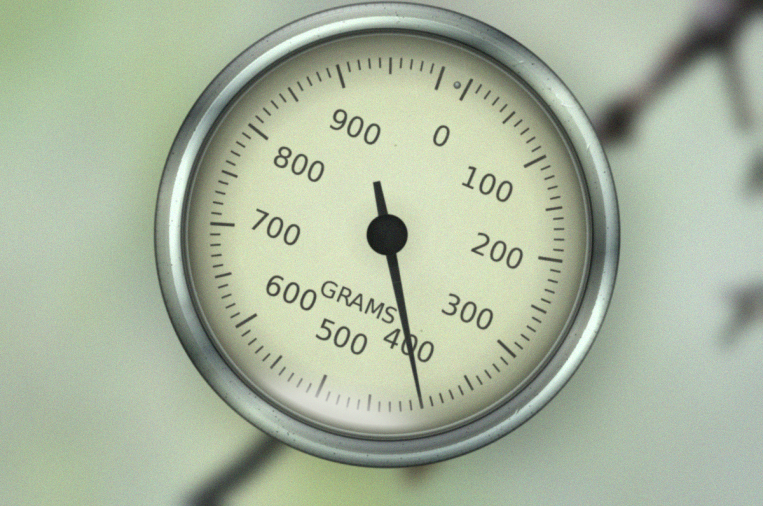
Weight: value=400 unit=g
